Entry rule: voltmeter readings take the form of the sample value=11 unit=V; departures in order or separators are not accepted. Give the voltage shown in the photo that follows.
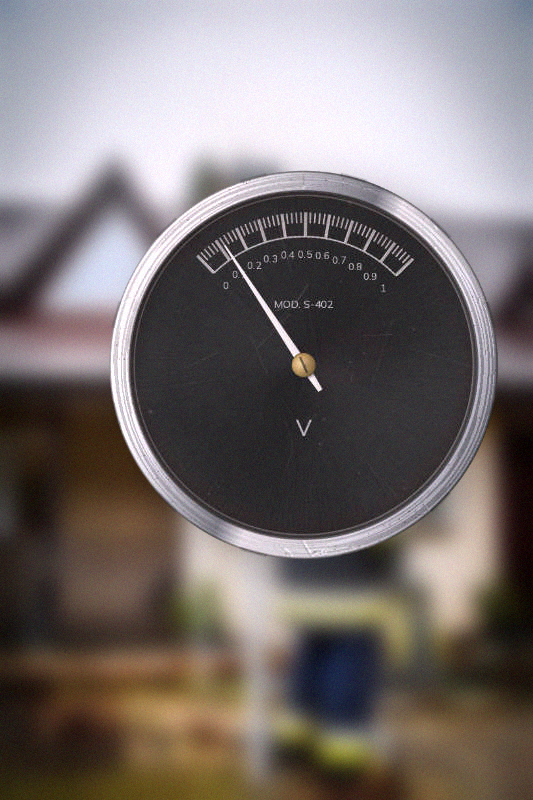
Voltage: value=0.12 unit=V
